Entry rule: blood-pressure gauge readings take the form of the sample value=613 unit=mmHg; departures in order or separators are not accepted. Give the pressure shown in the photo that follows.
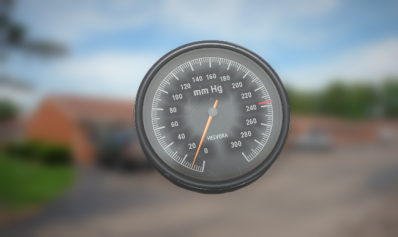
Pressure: value=10 unit=mmHg
